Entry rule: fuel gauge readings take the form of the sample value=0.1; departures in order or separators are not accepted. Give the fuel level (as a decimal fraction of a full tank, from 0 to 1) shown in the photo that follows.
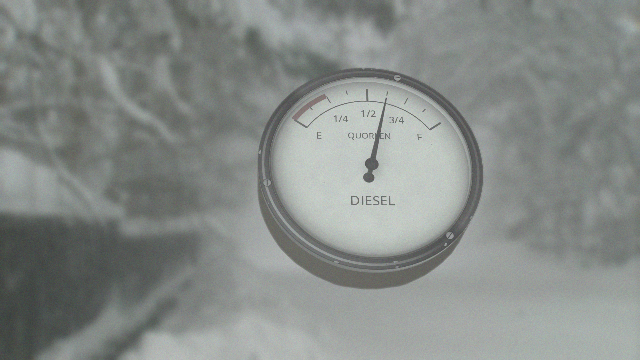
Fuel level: value=0.625
